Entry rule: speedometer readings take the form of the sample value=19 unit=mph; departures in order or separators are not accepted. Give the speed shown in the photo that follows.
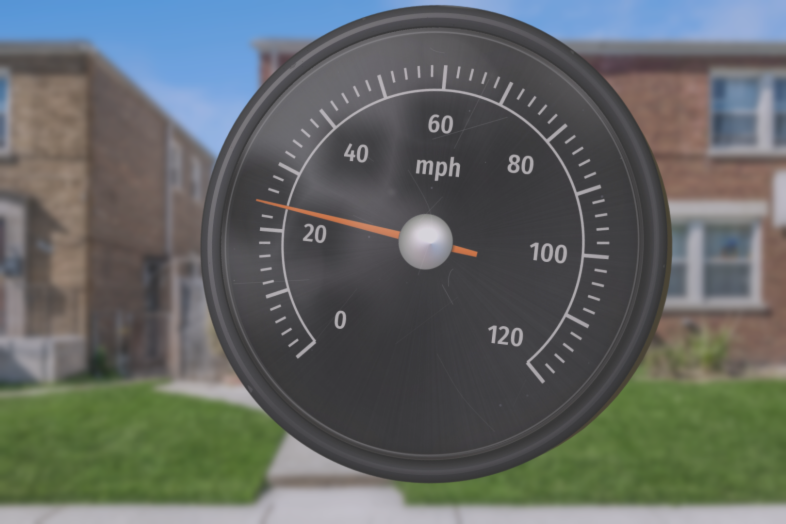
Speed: value=24 unit=mph
